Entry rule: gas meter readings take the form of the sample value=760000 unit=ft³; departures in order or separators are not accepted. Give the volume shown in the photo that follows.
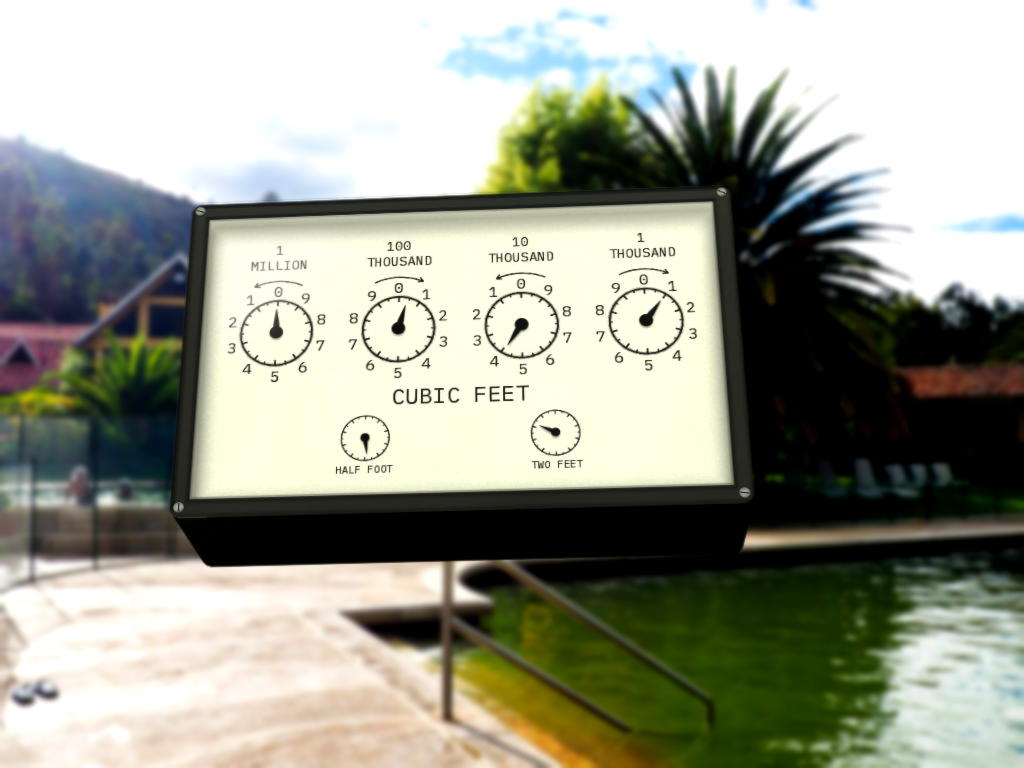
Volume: value=4100 unit=ft³
